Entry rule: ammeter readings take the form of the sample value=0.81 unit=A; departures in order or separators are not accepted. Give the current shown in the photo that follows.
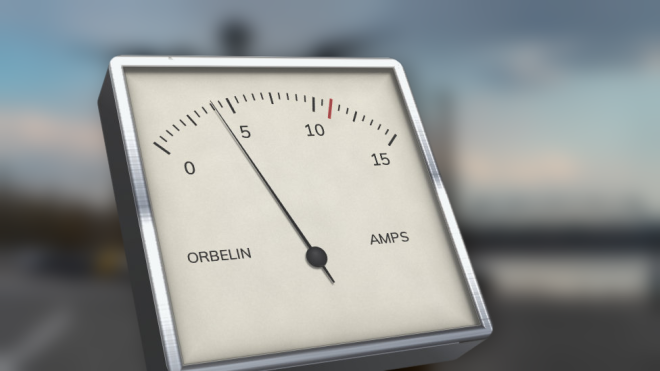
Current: value=4 unit=A
